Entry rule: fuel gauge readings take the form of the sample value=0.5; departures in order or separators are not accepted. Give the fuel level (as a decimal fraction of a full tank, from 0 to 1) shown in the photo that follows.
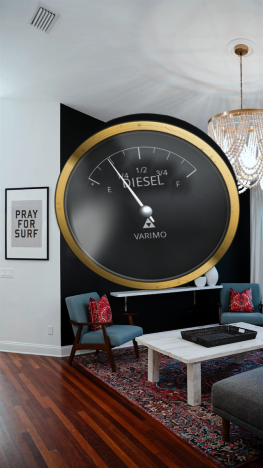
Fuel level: value=0.25
